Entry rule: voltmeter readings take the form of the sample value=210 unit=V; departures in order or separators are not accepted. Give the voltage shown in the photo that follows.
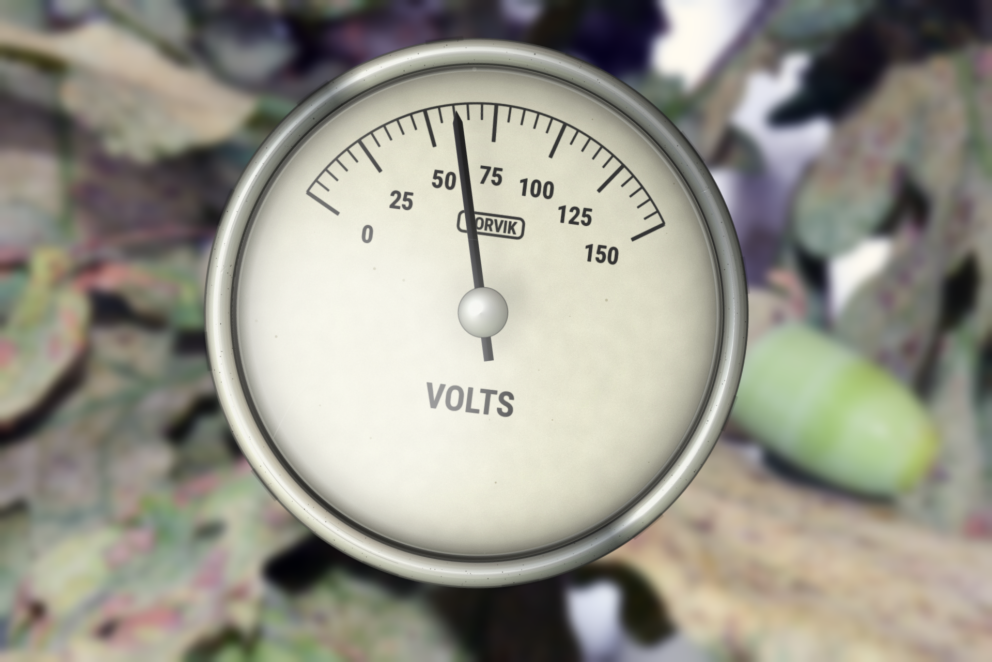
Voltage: value=60 unit=V
